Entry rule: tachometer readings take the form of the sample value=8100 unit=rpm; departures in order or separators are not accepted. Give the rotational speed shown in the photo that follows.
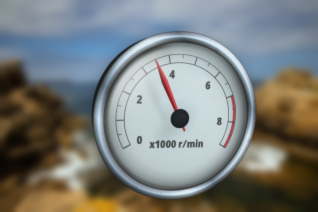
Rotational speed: value=3500 unit=rpm
